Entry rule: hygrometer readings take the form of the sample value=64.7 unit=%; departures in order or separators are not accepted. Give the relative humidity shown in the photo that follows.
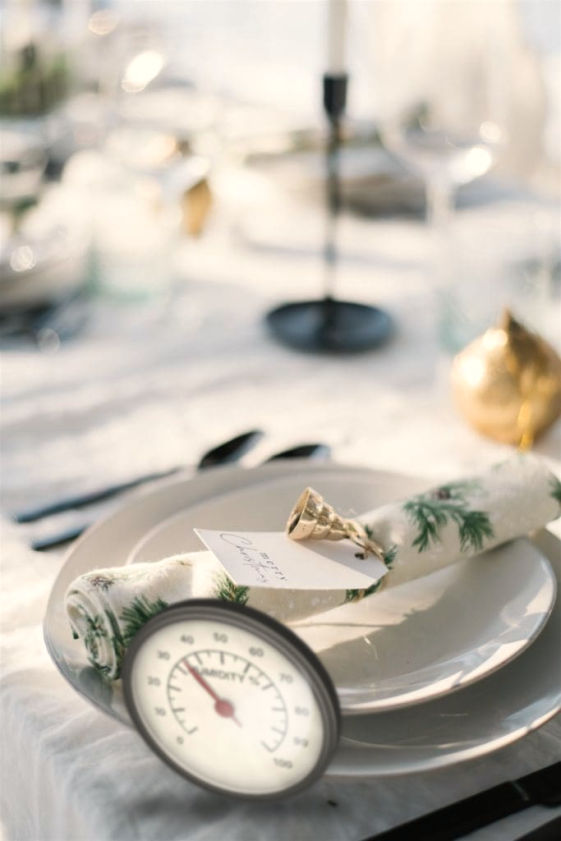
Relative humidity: value=35 unit=%
